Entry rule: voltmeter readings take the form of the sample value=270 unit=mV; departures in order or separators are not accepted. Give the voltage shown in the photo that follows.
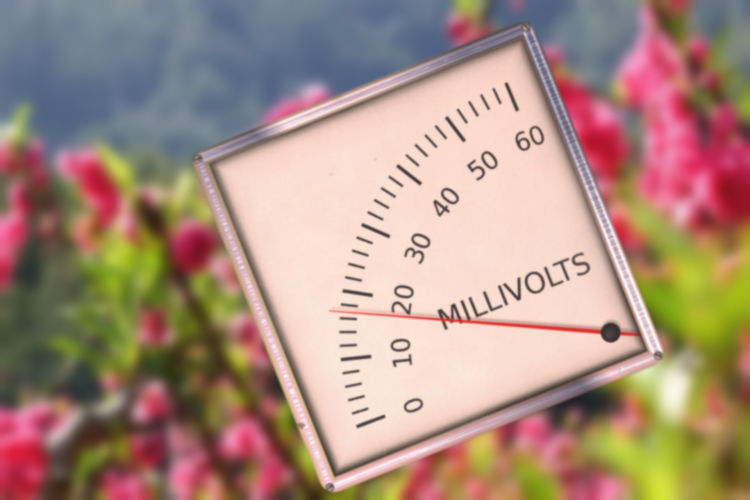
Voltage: value=17 unit=mV
